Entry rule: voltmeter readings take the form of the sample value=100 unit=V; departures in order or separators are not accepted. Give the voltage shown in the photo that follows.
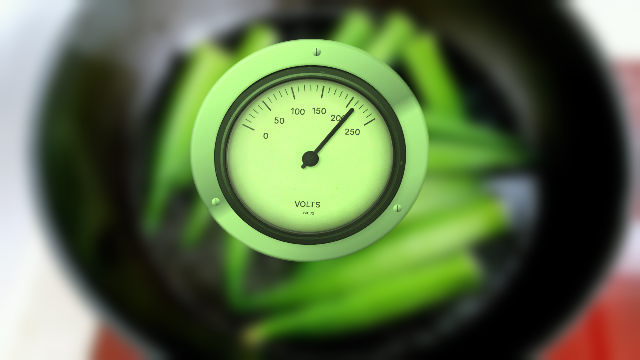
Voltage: value=210 unit=V
